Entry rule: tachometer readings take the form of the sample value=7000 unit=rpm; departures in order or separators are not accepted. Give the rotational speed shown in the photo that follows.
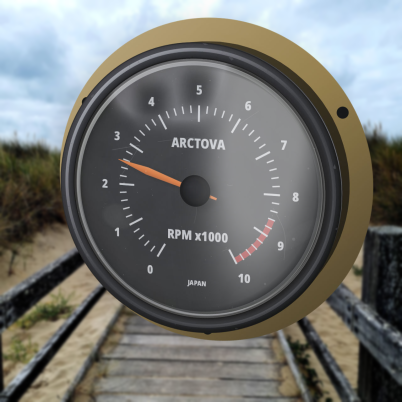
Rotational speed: value=2600 unit=rpm
